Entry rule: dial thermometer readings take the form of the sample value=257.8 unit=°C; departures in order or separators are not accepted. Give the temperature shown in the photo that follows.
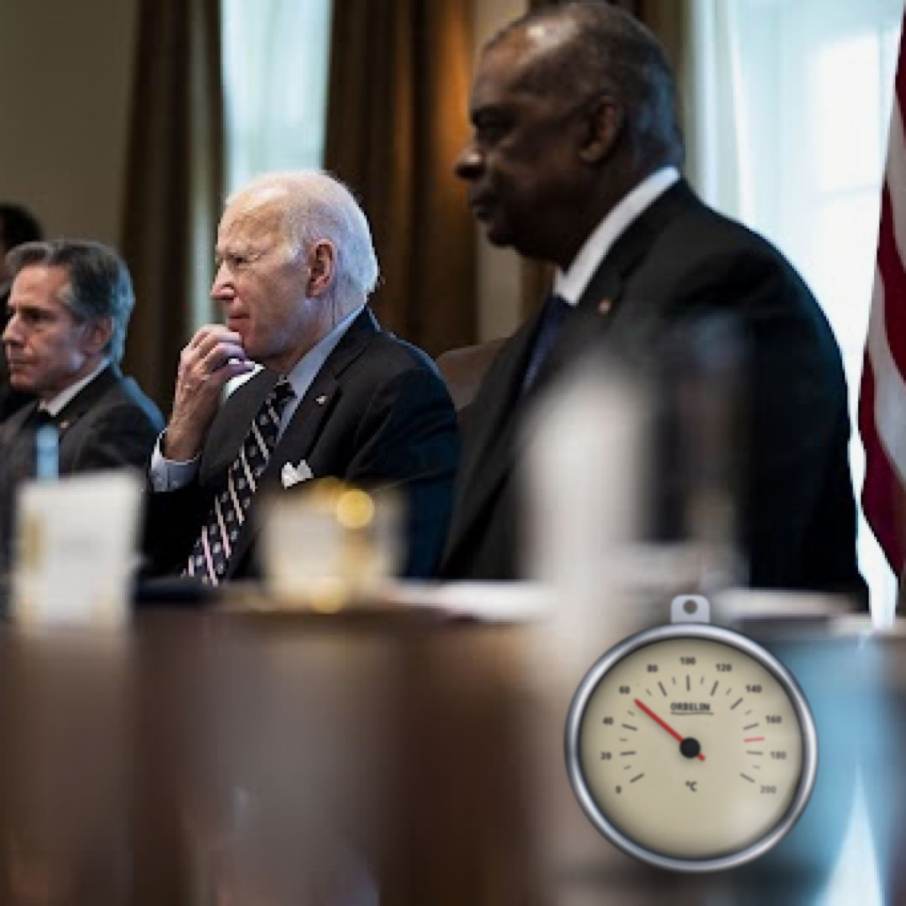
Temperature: value=60 unit=°C
